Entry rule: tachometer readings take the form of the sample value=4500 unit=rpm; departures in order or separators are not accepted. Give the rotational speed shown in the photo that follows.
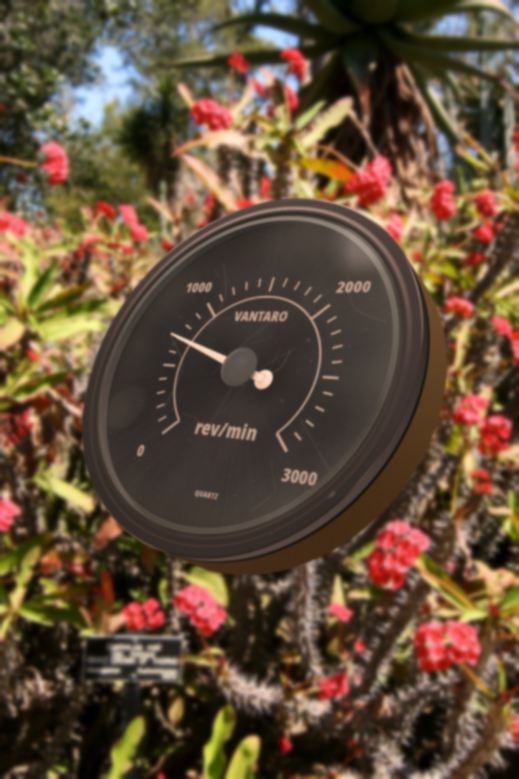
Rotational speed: value=700 unit=rpm
